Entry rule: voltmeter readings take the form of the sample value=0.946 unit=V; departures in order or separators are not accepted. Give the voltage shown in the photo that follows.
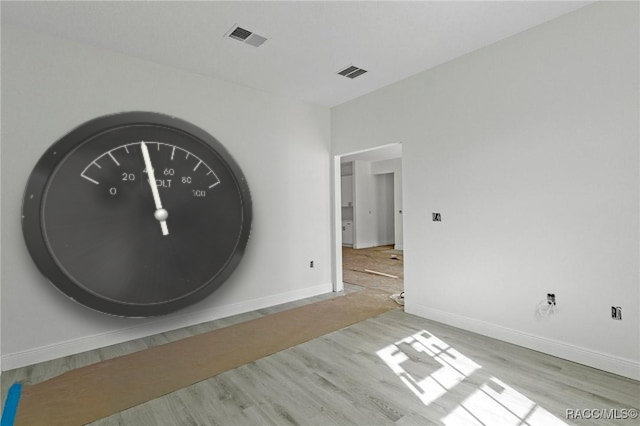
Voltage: value=40 unit=V
